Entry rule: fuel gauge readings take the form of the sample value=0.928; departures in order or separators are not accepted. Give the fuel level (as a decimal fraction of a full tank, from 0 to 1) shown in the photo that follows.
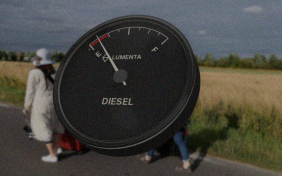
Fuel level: value=0.125
